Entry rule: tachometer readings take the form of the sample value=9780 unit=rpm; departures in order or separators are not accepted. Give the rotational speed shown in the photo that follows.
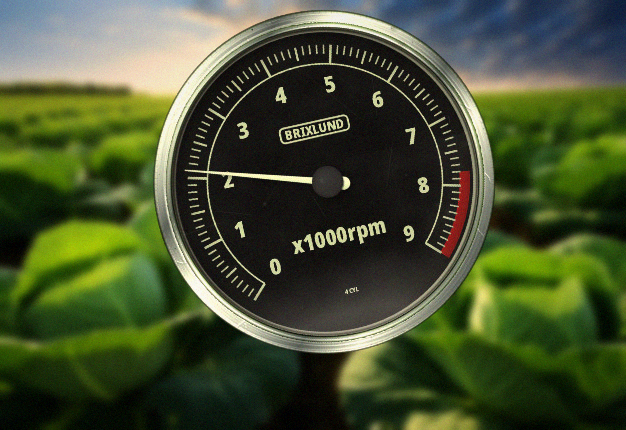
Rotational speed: value=2100 unit=rpm
